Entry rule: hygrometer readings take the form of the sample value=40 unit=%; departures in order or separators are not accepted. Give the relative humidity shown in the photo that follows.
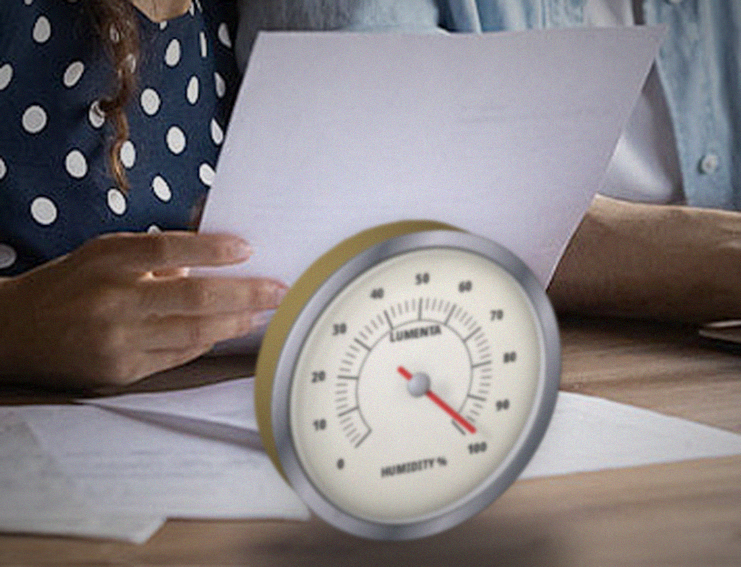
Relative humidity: value=98 unit=%
